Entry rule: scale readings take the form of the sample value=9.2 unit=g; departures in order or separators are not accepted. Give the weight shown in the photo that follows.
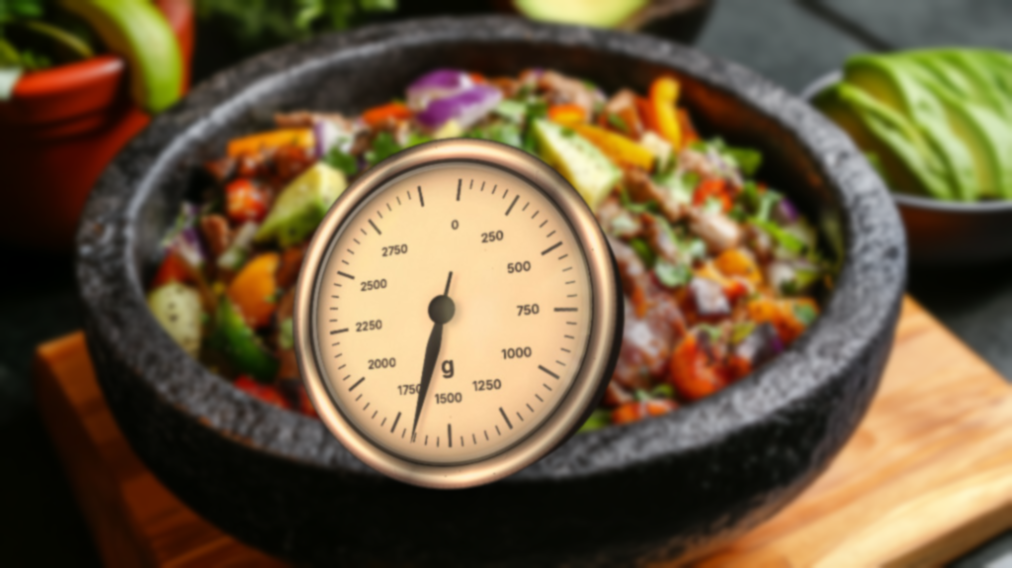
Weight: value=1650 unit=g
